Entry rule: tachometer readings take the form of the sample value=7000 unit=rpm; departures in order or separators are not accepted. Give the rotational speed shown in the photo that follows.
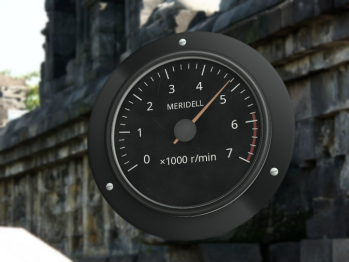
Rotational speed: value=4800 unit=rpm
